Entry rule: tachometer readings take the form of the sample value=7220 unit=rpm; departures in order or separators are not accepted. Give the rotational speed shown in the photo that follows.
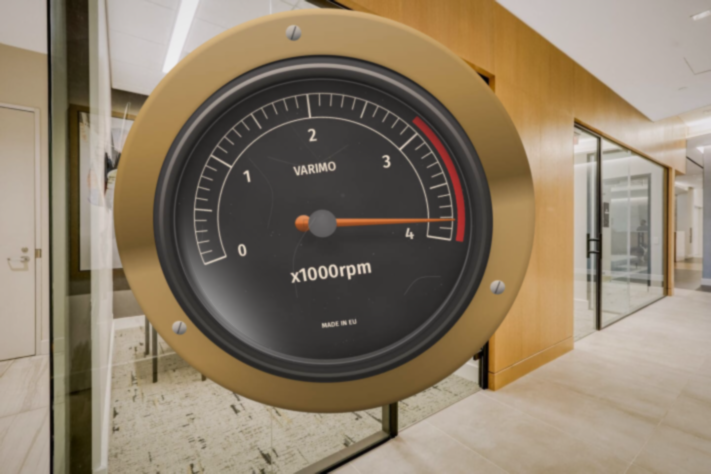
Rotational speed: value=3800 unit=rpm
